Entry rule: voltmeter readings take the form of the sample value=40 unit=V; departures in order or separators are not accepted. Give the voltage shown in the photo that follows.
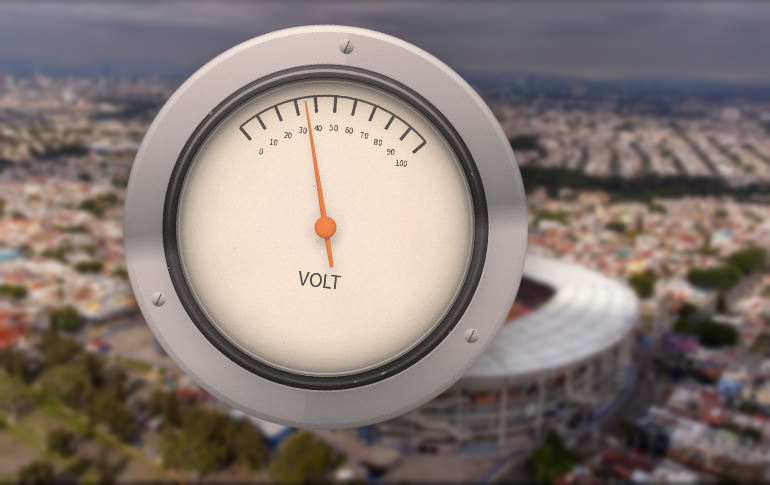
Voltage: value=35 unit=V
